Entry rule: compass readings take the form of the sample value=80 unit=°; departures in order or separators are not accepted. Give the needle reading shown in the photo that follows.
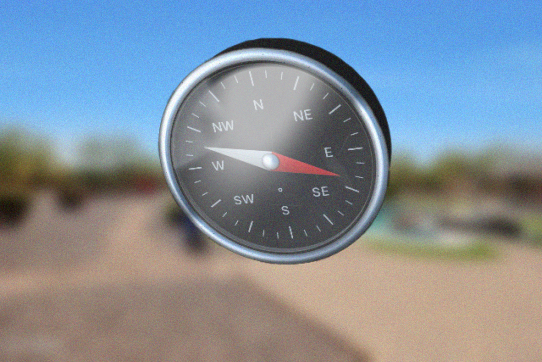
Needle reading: value=110 unit=°
